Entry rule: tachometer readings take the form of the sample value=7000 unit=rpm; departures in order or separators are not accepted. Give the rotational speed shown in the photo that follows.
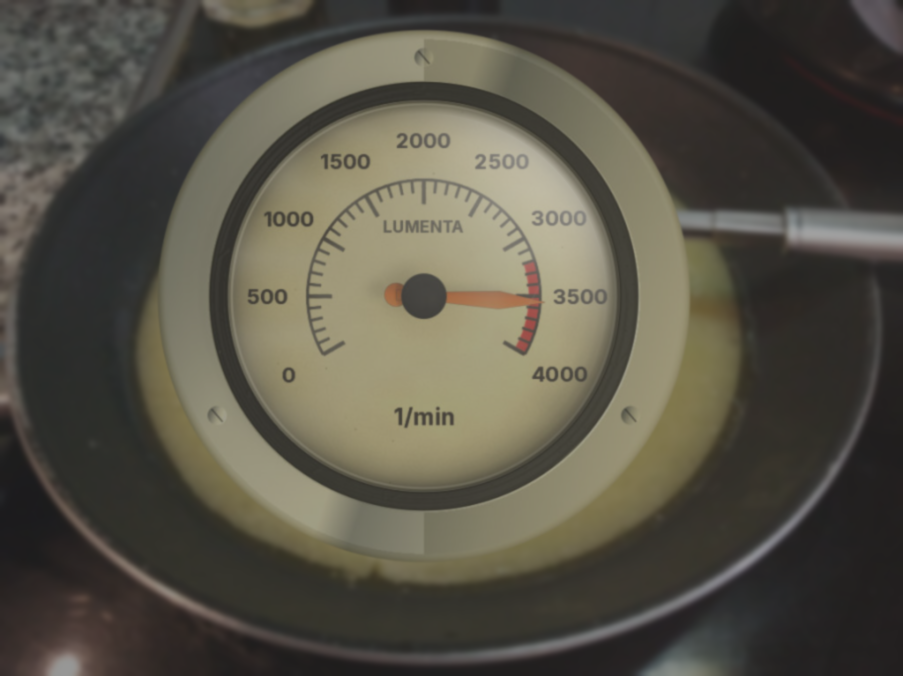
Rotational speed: value=3550 unit=rpm
